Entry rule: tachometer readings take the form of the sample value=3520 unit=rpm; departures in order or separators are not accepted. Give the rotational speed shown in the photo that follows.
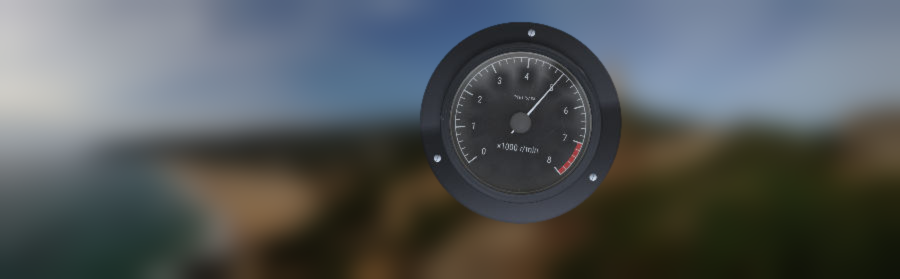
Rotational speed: value=5000 unit=rpm
